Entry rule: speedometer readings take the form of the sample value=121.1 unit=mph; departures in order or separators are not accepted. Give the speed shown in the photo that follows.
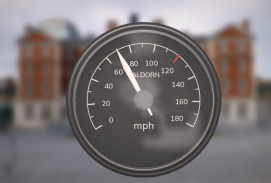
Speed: value=70 unit=mph
